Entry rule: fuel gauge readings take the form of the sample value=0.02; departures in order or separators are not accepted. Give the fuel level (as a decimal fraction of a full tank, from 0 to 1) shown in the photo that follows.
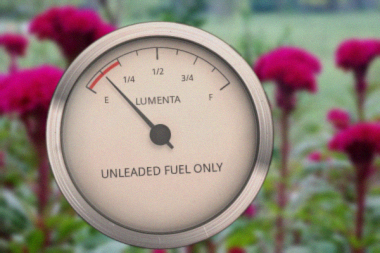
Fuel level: value=0.125
